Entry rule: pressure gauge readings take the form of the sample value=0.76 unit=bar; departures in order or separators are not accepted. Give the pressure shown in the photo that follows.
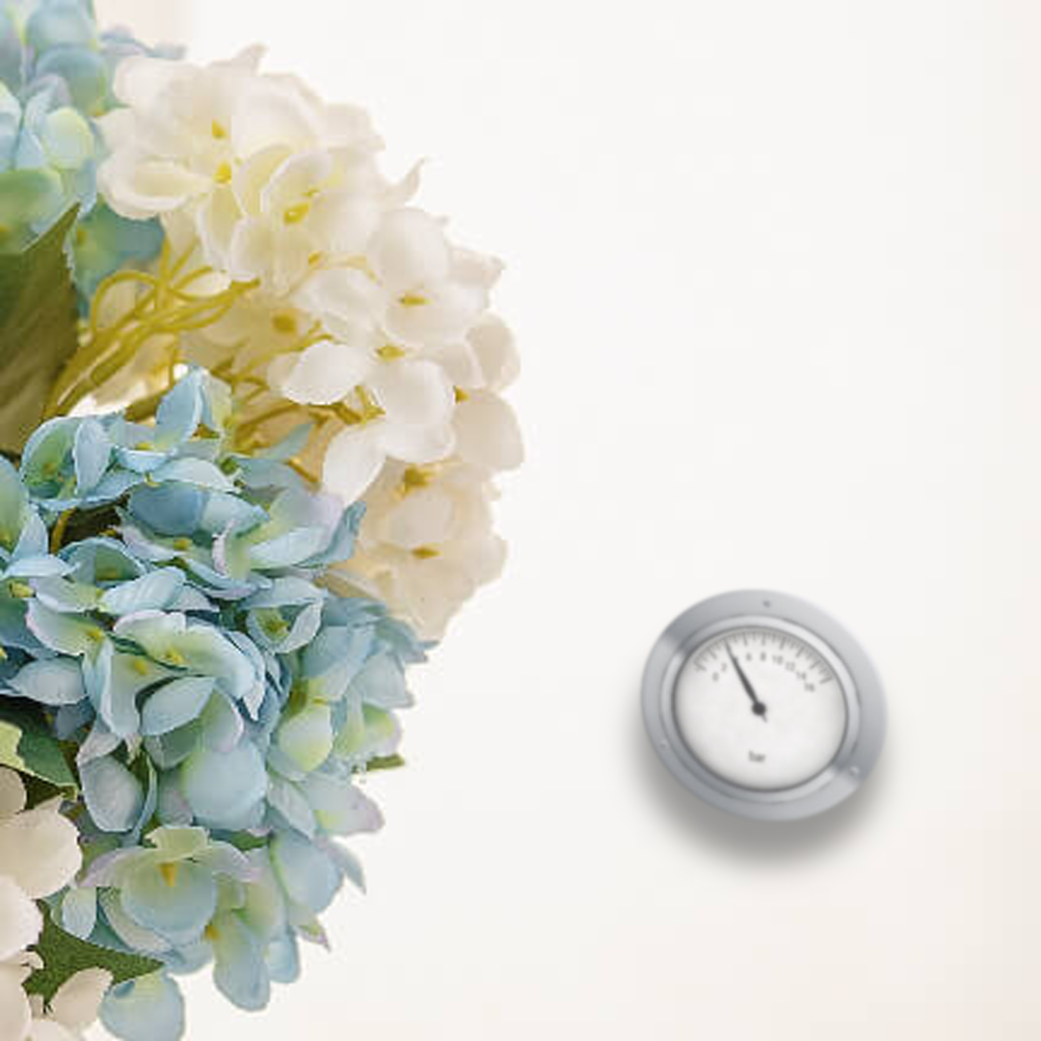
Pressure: value=4 unit=bar
